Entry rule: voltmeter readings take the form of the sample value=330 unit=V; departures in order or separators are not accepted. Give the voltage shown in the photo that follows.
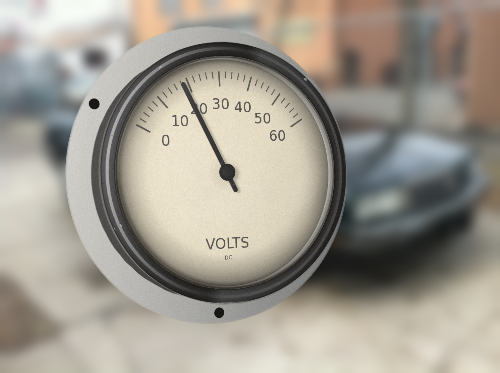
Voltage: value=18 unit=V
